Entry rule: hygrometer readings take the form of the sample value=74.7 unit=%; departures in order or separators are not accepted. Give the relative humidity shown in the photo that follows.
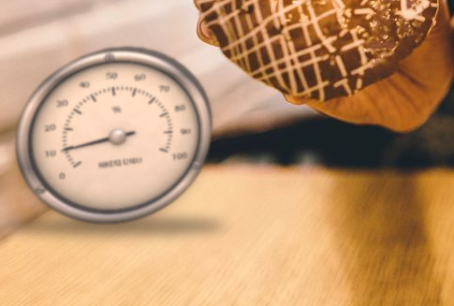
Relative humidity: value=10 unit=%
